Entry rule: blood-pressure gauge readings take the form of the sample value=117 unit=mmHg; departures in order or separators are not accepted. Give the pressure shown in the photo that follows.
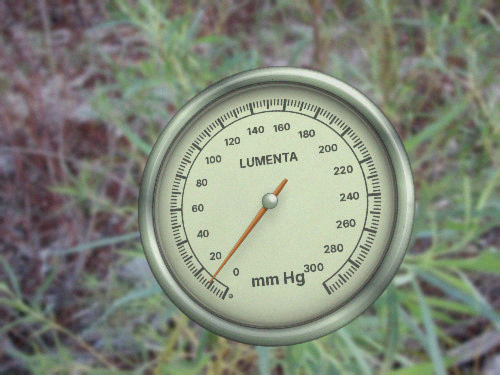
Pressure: value=10 unit=mmHg
